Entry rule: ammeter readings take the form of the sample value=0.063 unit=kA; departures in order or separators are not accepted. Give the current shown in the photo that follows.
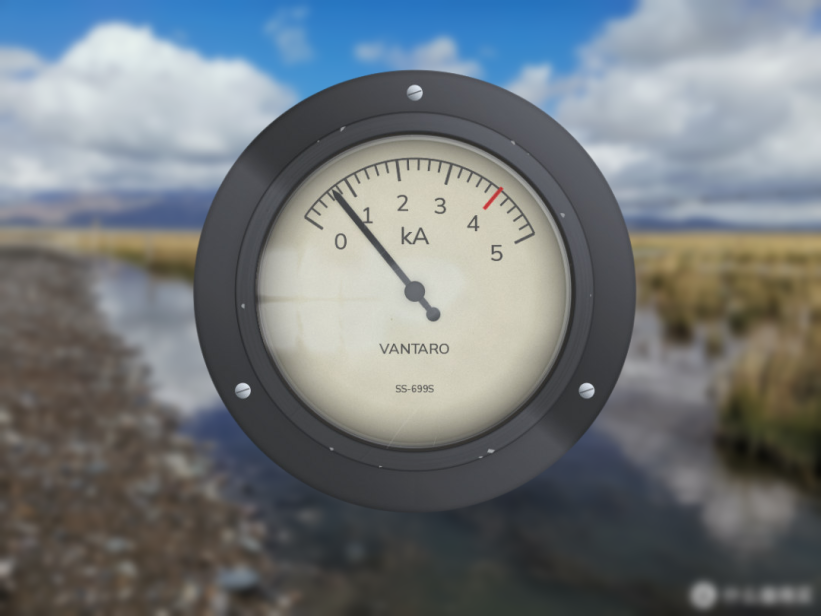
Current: value=0.7 unit=kA
